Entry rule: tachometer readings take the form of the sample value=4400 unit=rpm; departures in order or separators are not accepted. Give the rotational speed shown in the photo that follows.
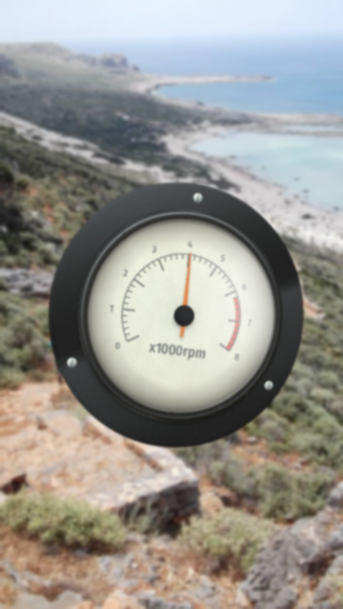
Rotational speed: value=4000 unit=rpm
